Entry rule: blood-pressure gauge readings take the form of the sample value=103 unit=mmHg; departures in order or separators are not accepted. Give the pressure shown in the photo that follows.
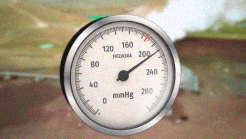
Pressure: value=210 unit=mmHg
